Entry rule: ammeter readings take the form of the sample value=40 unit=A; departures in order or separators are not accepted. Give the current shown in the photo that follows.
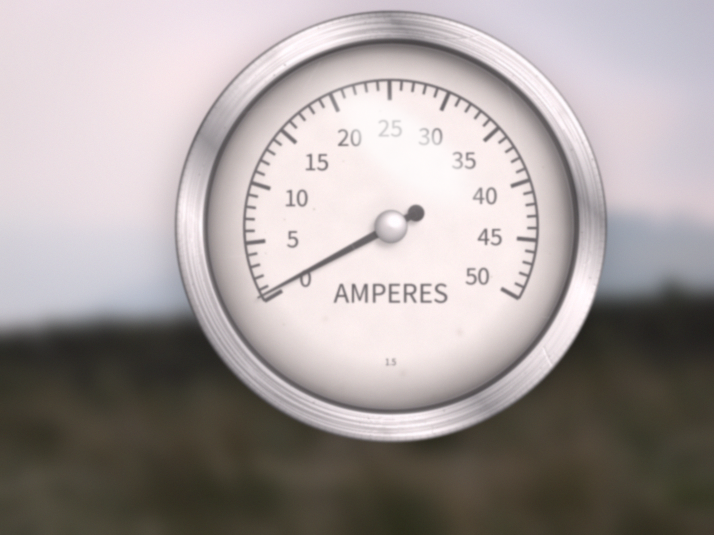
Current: value=0.5 unit=A
